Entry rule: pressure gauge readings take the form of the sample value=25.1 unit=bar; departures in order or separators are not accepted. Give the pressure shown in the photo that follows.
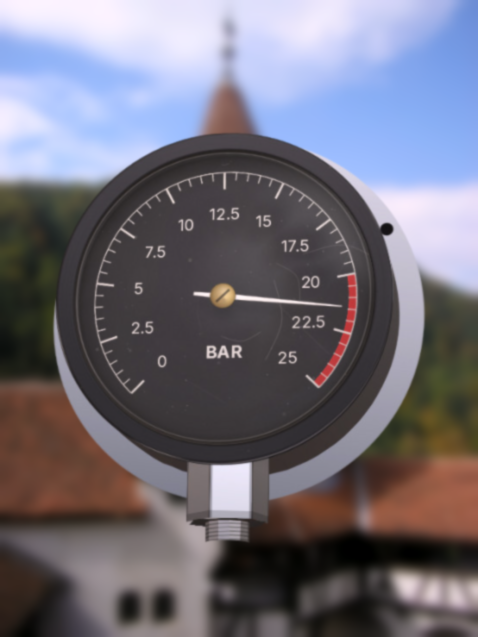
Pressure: value=21.5 unit=bar
